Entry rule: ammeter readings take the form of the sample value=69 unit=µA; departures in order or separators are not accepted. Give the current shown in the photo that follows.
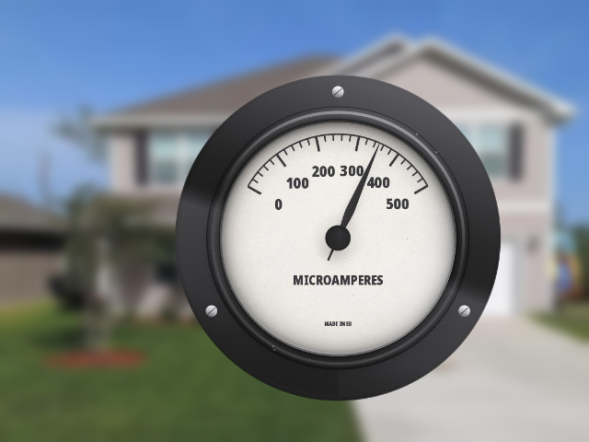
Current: value=350 unit=µA
